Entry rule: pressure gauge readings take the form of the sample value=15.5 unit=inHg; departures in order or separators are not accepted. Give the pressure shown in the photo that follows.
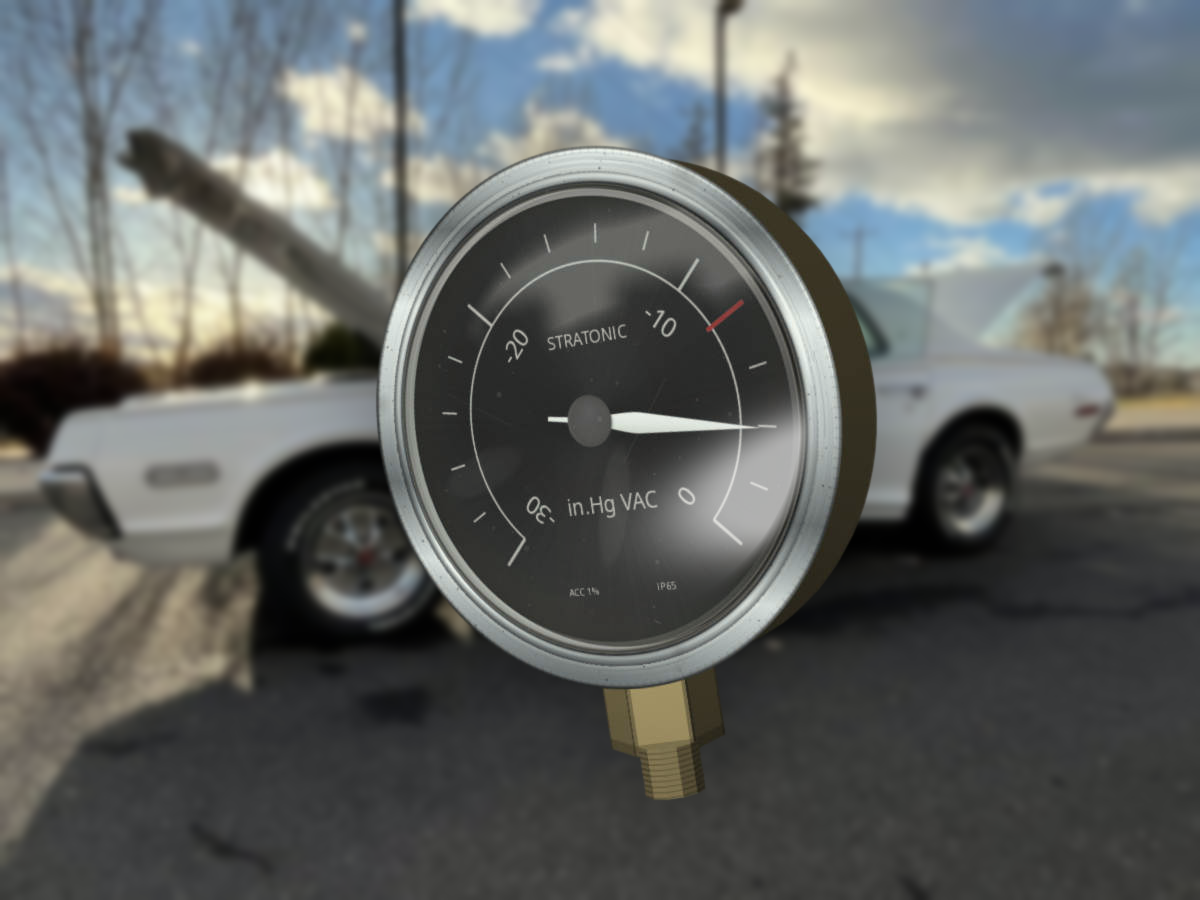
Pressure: value=-4 unit=inHg
